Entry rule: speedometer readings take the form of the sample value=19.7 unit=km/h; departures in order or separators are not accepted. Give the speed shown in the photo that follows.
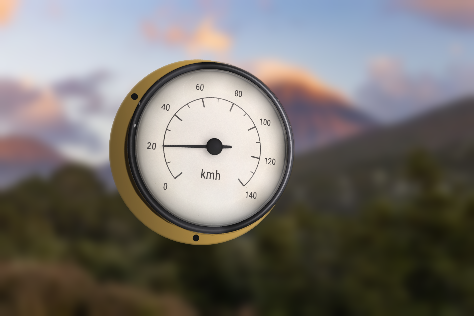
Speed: value=20 unit=km/h
